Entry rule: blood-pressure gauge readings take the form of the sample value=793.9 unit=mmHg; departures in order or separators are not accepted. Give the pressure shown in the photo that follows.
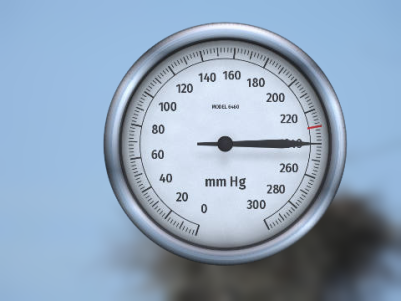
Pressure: value=240 unit=mmHg
